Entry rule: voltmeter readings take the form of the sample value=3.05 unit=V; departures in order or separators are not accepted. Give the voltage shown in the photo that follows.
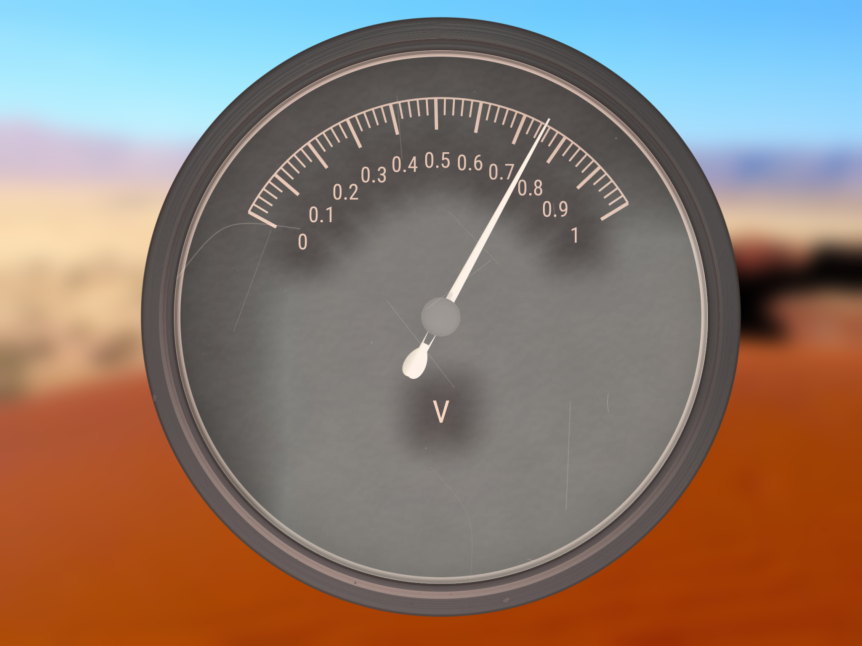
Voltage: value=0.75 unit=V
